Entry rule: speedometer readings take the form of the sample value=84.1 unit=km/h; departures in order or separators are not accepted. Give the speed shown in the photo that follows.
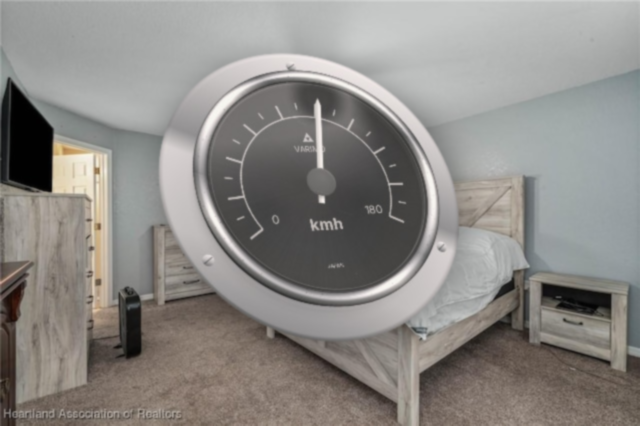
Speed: value=100 unit=km/h
